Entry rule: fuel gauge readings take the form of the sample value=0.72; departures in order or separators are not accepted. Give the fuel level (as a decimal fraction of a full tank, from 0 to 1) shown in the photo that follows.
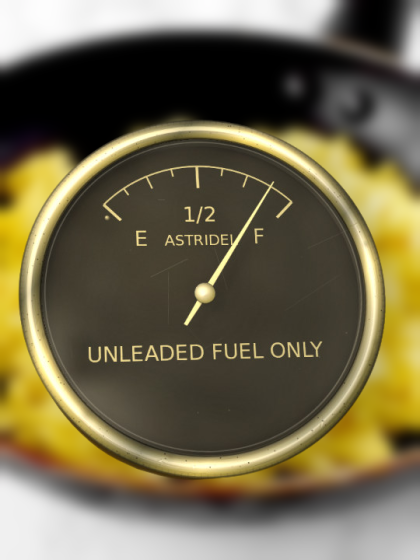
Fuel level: value=0.875
